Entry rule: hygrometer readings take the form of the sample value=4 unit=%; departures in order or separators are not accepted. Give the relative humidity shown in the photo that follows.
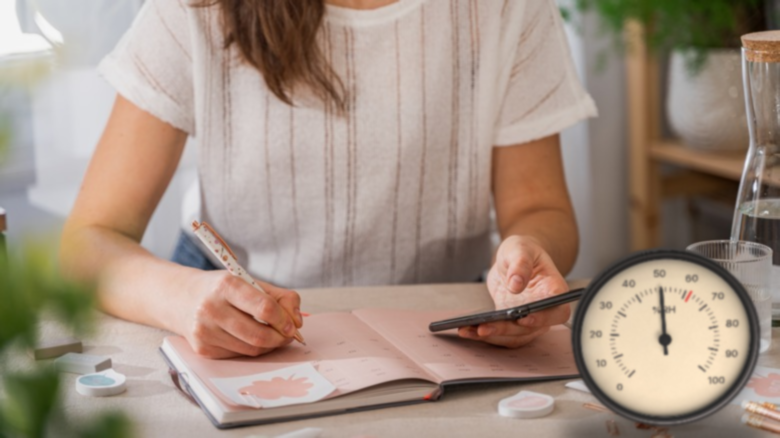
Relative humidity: value=50 unit=%
